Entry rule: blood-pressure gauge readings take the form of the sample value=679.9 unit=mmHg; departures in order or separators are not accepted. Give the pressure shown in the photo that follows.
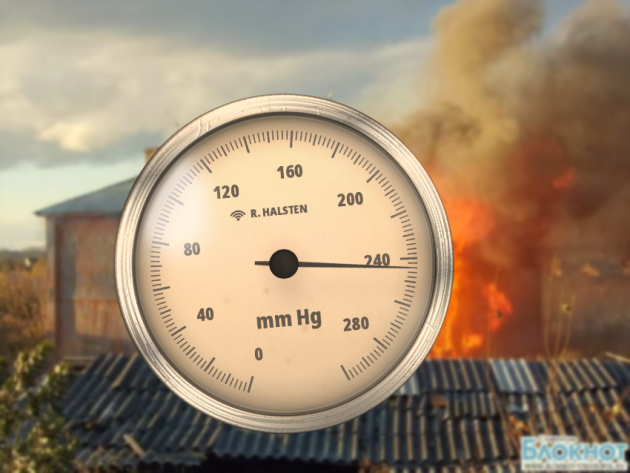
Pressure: value=244 unit=mmHg
